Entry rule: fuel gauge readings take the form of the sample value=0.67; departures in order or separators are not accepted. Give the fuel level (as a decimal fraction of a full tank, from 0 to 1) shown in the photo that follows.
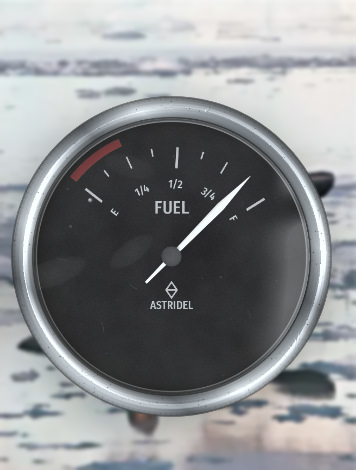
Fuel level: value=0.875
